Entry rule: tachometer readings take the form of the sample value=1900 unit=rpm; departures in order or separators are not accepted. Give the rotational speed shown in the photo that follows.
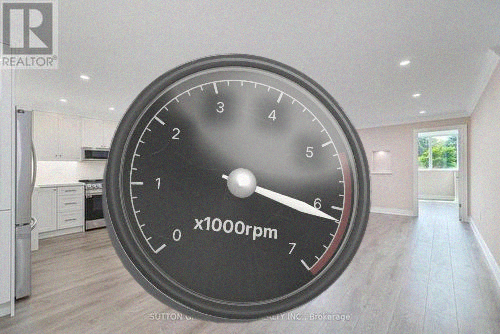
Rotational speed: value=6200 unit=rpm
